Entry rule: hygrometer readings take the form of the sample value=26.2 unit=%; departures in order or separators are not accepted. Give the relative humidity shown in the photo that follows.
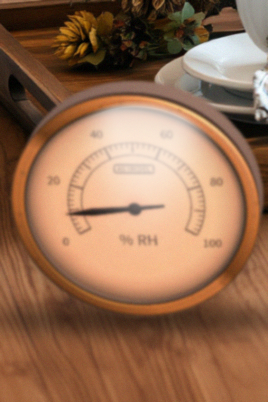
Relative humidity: value=10 unit=%
